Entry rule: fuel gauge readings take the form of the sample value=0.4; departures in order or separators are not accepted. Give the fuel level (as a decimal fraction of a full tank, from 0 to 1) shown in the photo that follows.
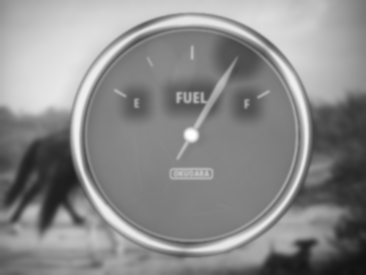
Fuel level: value=0.75
